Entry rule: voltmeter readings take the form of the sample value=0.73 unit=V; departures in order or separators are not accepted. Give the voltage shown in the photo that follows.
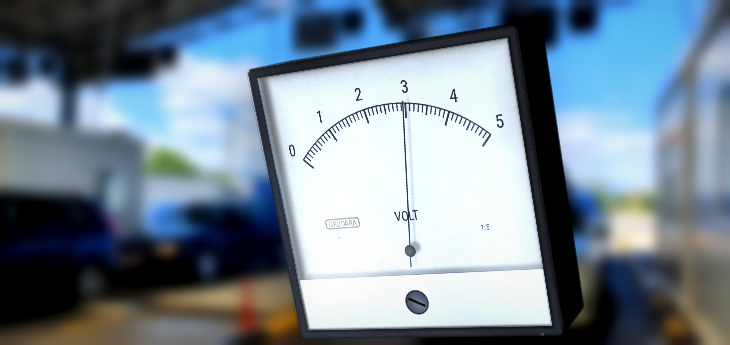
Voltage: value=3 unit=V
